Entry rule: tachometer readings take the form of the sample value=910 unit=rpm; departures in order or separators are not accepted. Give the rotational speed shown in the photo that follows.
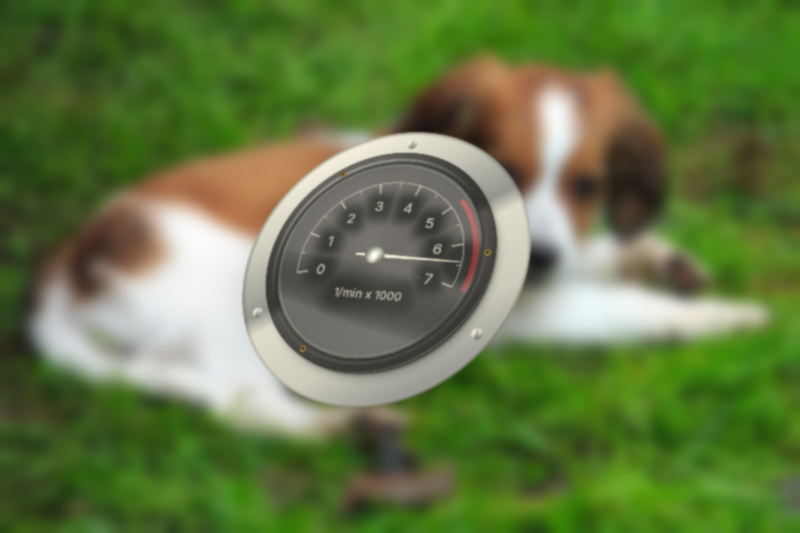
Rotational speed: value=6500 unit=rpm
